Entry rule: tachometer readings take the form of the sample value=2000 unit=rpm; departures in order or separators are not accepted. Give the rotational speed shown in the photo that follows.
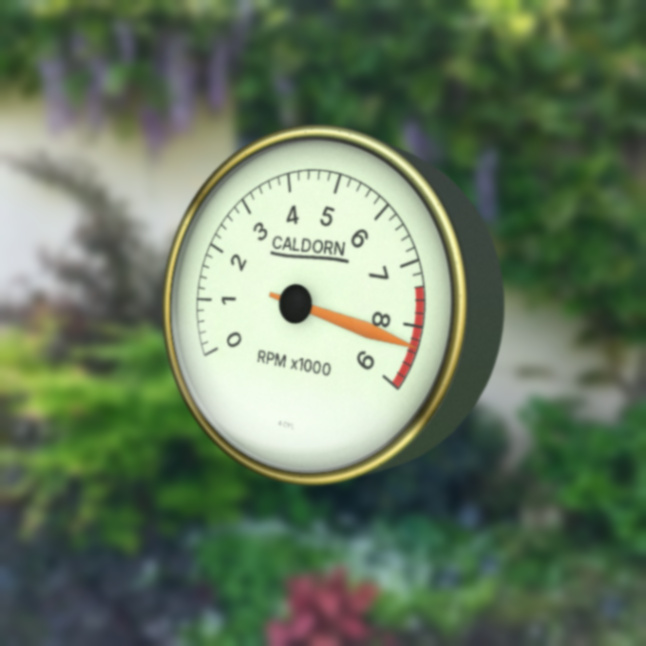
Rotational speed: value=8300 unit=rpm
